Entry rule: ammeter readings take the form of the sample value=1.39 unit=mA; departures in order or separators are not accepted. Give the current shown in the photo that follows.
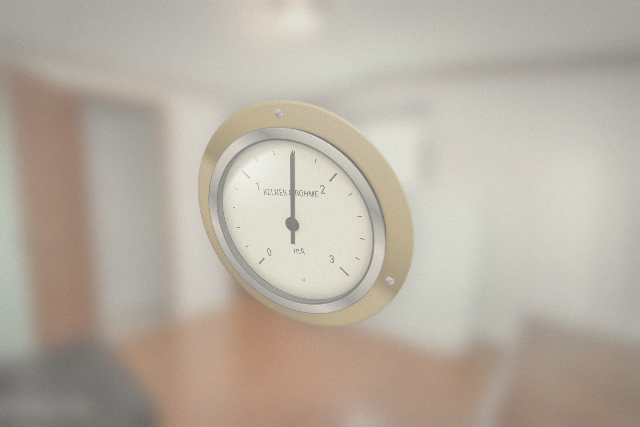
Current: value=1.6 unit=mA
